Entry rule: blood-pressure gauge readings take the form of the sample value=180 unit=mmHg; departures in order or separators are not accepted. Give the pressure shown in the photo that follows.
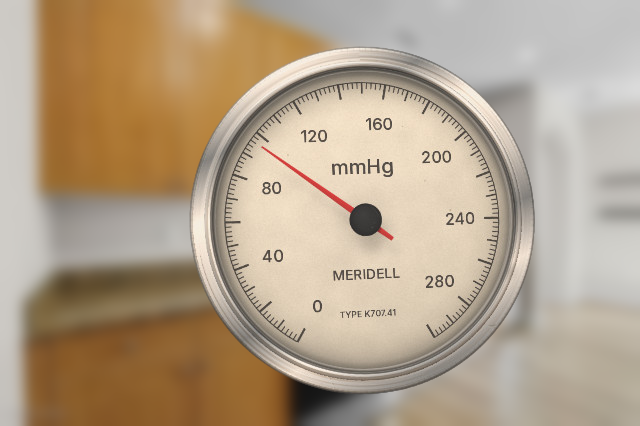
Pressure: value=96 unit=mmHg
